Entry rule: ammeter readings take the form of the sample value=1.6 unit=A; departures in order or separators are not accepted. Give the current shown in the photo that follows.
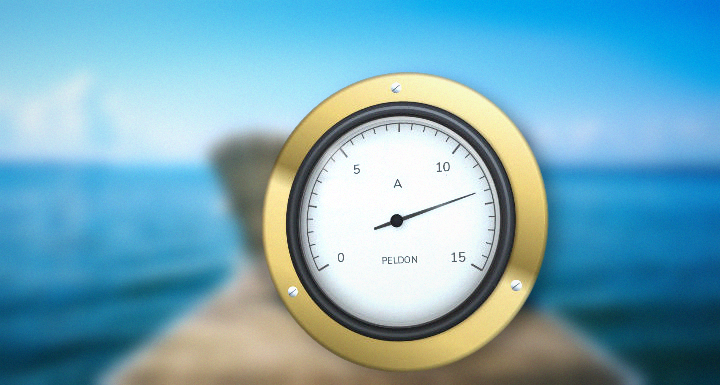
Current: value=12 unit=A
